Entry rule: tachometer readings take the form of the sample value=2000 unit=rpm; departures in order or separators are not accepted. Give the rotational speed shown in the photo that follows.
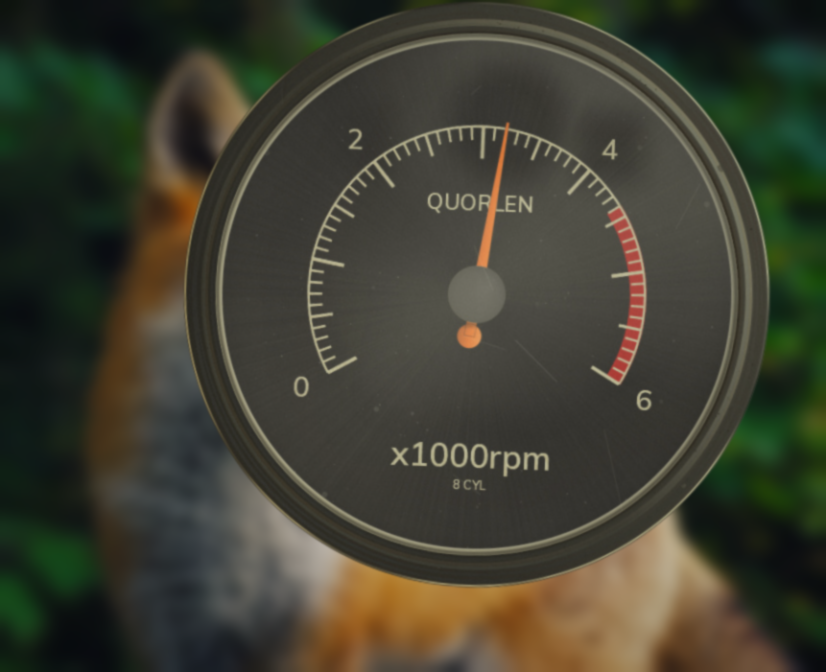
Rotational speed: value=3200 unit=rpm
